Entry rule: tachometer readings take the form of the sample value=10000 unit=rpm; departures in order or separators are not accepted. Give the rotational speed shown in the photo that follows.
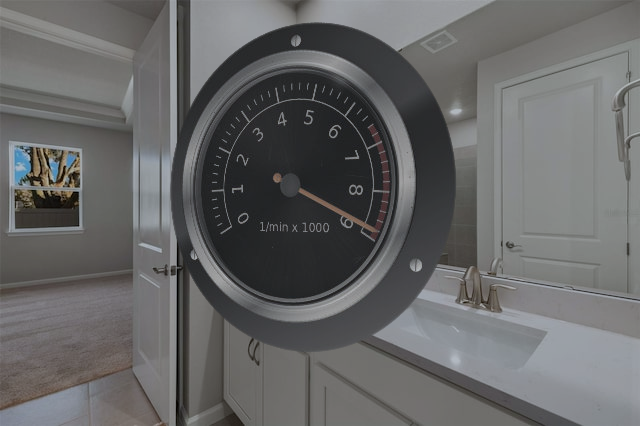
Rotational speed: value=8800 unit=rpm
